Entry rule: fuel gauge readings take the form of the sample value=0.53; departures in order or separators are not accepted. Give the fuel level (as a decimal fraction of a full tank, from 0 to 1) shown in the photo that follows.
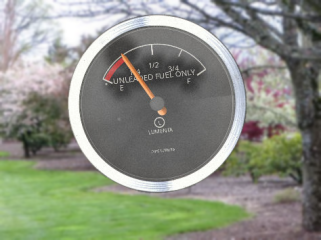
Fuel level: value=0.25
